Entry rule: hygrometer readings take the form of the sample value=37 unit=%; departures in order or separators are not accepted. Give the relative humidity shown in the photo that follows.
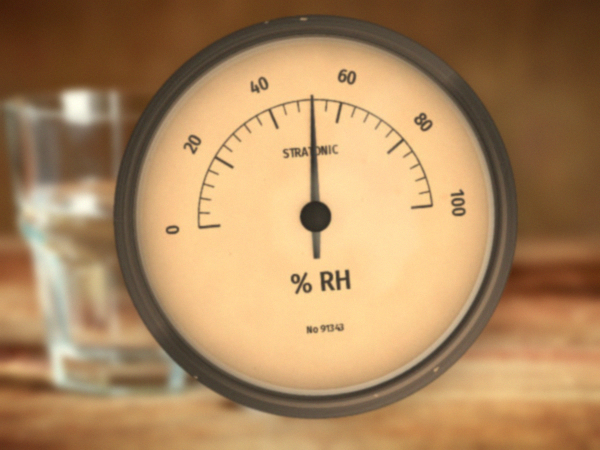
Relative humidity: value=52 unit=%
